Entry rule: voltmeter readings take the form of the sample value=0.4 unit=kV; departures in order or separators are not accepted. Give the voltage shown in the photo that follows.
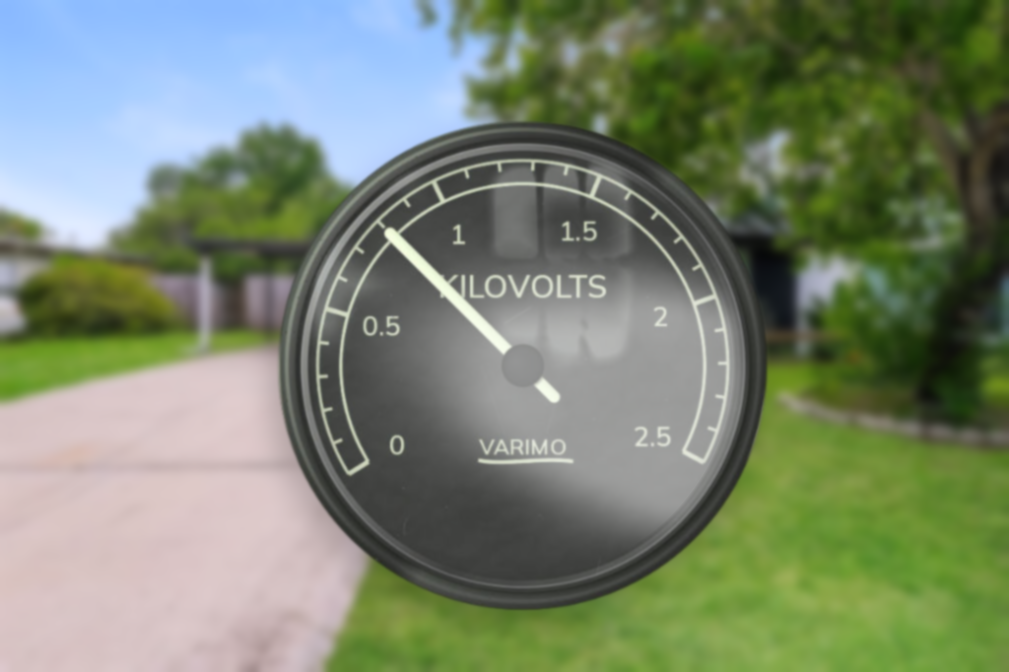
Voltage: value=0.8 unit=kV
